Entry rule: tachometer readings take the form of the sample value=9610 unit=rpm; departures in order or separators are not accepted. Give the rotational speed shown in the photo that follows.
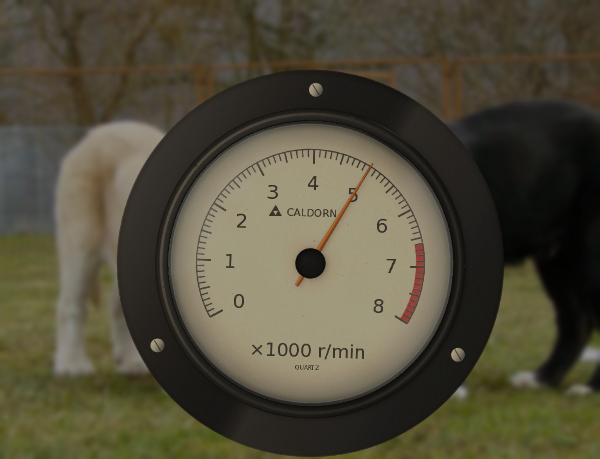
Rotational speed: value=5000 unit=rpm
